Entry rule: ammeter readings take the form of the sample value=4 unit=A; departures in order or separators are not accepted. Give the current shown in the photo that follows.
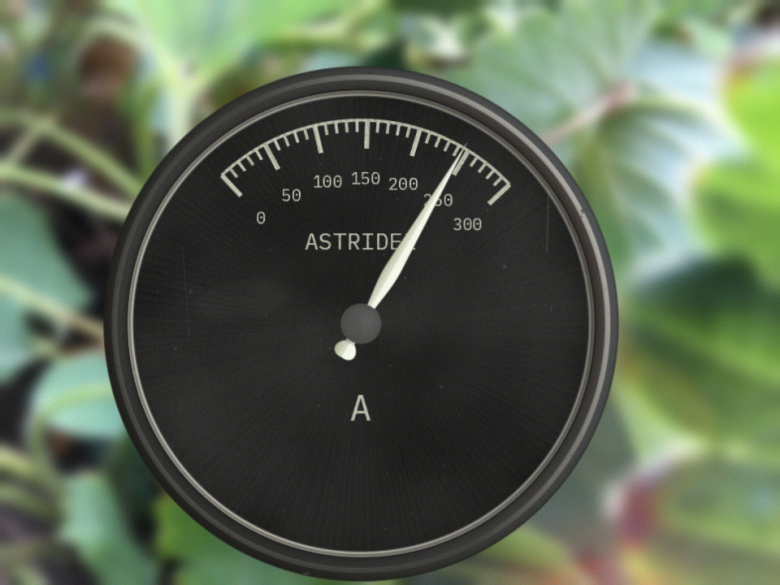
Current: value=245 unit=A
